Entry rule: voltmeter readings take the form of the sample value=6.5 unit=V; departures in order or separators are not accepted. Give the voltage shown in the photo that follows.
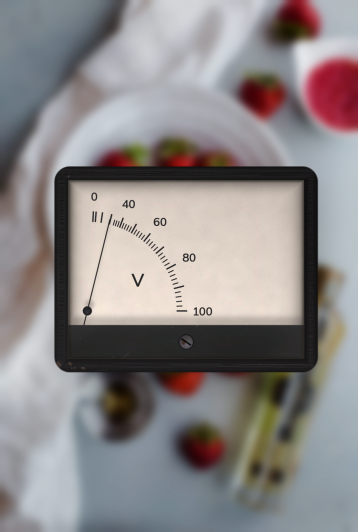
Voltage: value=30 unit=V
